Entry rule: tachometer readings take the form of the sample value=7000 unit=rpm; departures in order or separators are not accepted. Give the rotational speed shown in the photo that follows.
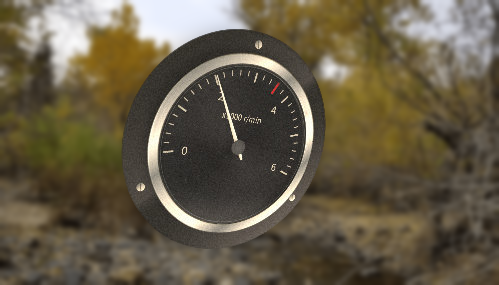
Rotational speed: value=2000 unit=rpm
